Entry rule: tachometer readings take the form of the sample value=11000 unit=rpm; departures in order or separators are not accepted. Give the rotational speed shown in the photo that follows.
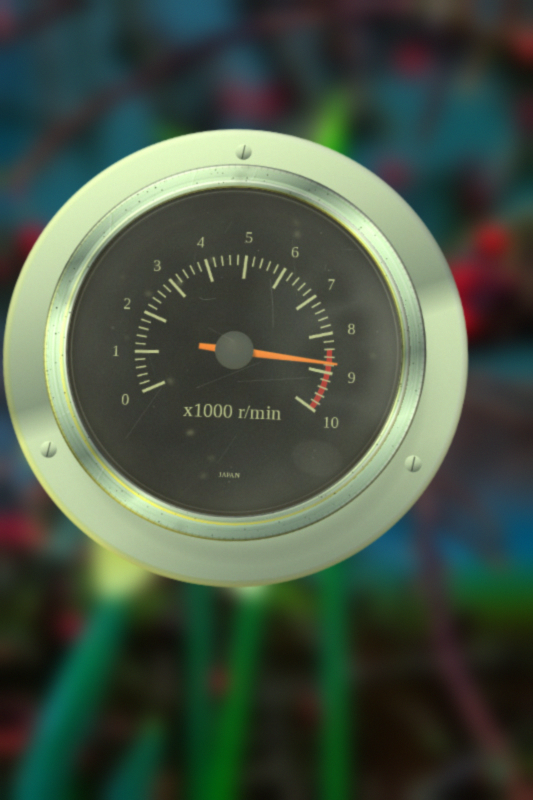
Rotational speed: value=8800 unit=rpm
